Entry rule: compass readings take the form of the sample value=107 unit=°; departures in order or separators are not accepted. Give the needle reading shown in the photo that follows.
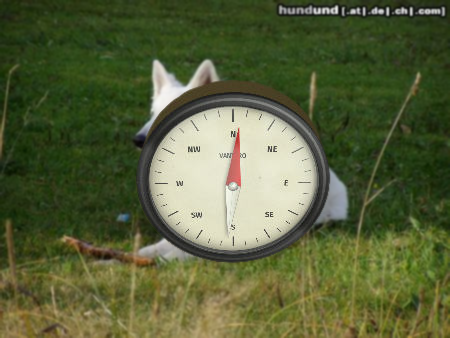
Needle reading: value=5 unit=°
